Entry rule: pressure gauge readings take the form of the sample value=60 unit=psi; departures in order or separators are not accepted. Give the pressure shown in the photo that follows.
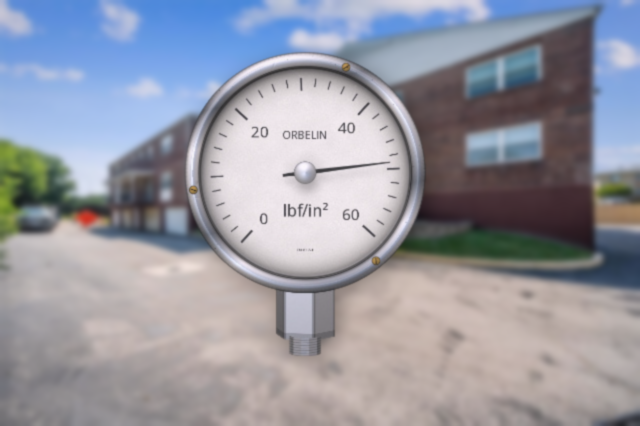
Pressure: value=49 unit=psi
